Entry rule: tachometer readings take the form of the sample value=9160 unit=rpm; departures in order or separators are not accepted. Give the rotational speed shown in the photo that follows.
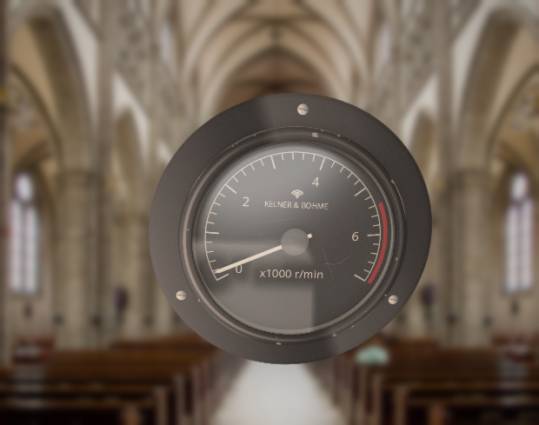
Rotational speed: value=200 unit=rpm
